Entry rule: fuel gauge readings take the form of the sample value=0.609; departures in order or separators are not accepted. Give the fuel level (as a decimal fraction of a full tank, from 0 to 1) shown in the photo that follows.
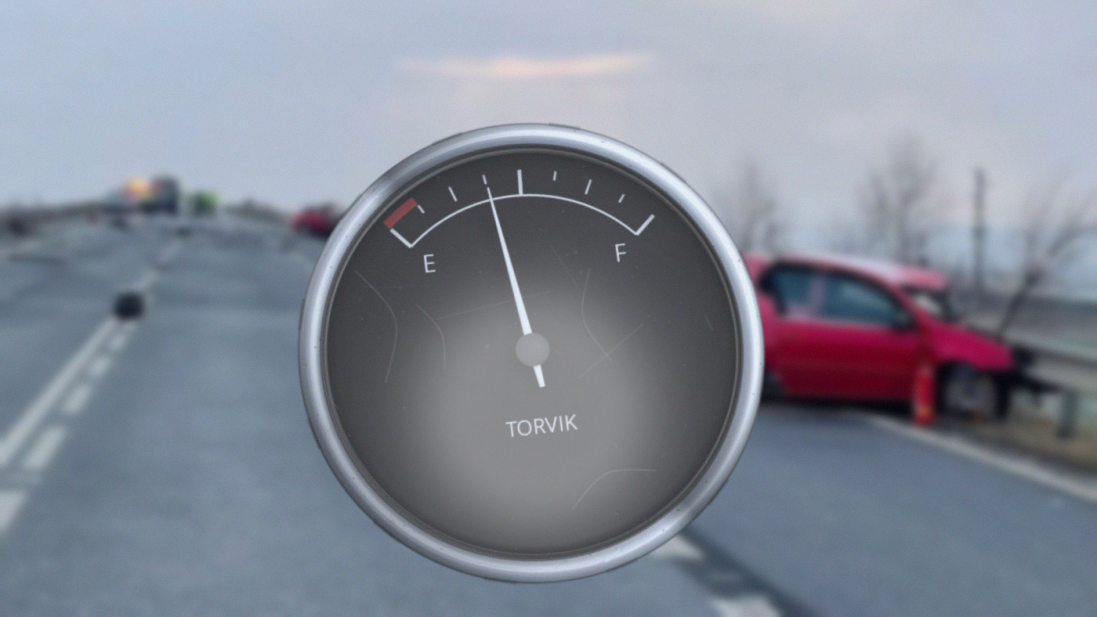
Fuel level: value=0.375
